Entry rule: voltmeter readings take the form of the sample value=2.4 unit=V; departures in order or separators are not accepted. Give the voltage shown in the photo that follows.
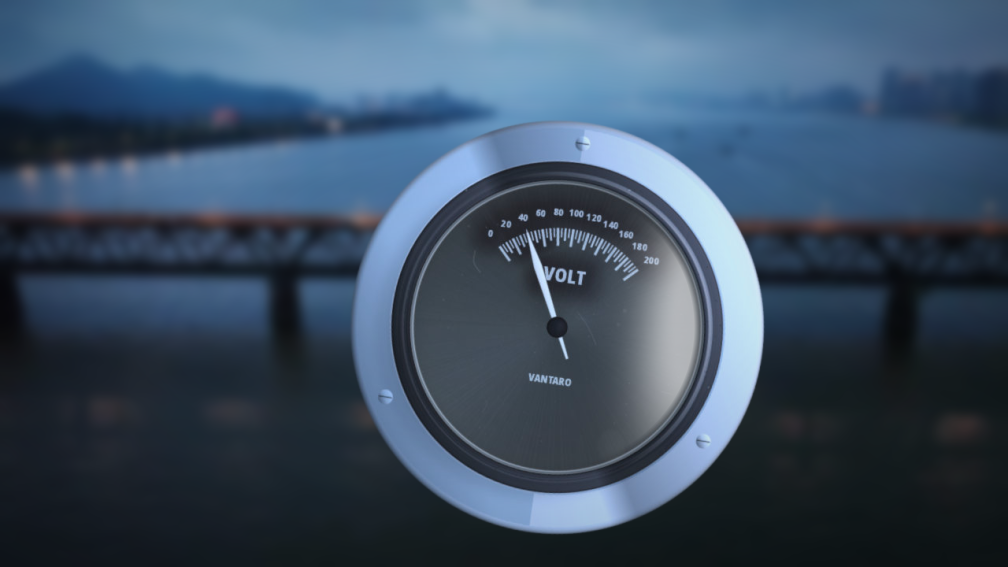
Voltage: value=40 unit=V
